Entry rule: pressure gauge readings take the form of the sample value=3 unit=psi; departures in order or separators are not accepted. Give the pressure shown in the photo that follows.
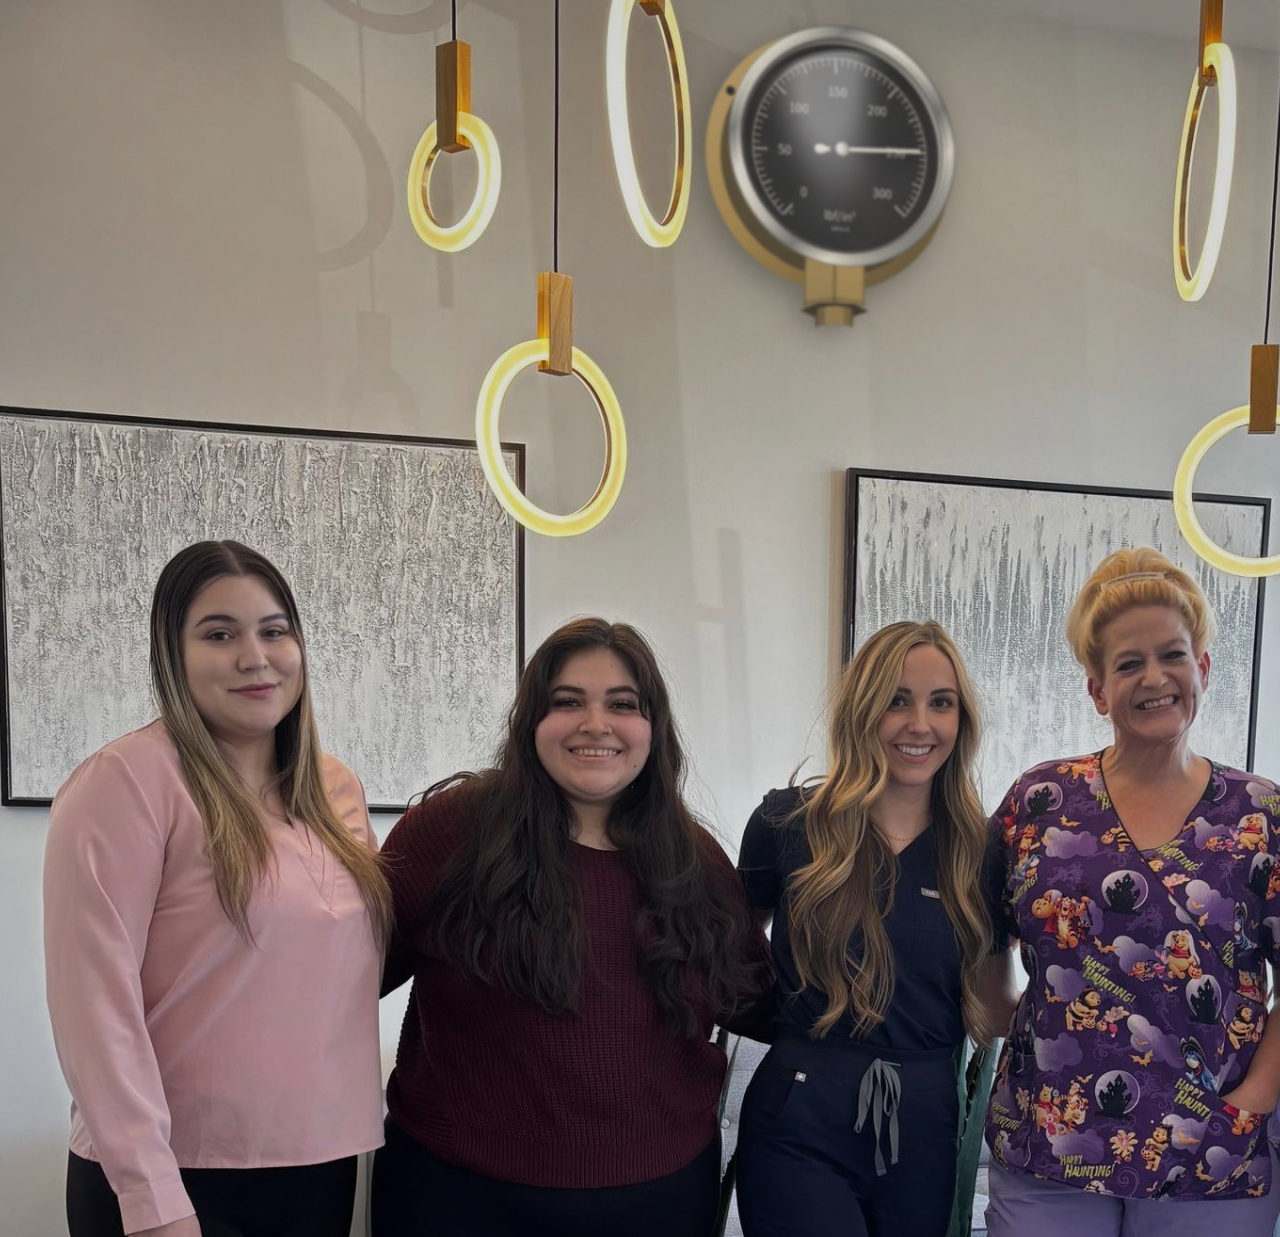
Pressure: value=250 unit=psi
